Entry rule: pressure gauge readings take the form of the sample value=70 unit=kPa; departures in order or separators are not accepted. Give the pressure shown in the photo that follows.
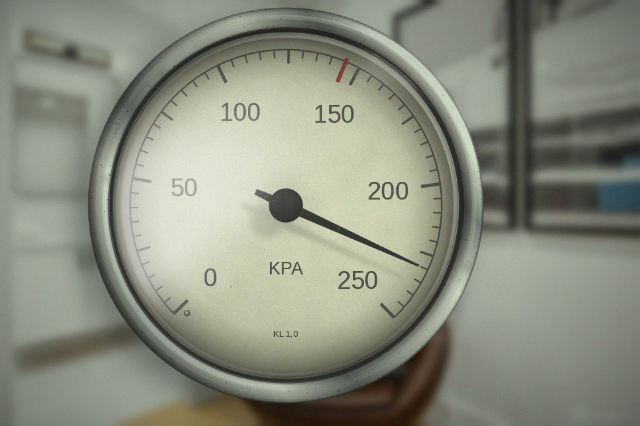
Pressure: value=230 unit=kPa
